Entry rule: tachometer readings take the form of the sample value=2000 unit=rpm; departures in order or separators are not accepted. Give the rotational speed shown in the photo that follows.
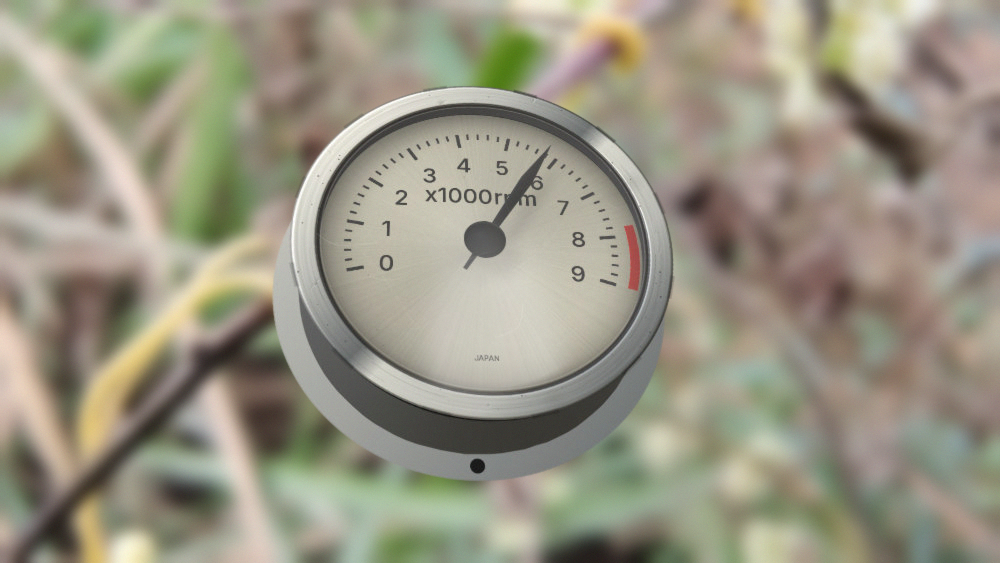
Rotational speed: value=5800 unit=rpm
